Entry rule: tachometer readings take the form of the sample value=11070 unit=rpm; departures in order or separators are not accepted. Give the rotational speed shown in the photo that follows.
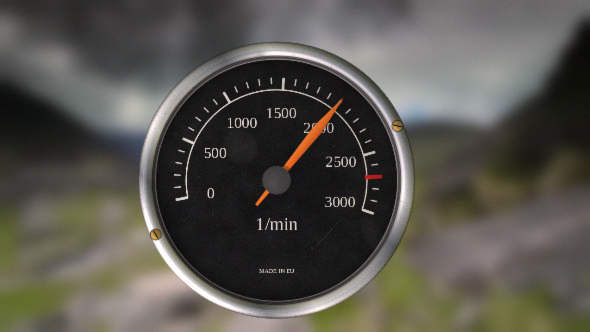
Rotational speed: value=2000 unit=rpm
